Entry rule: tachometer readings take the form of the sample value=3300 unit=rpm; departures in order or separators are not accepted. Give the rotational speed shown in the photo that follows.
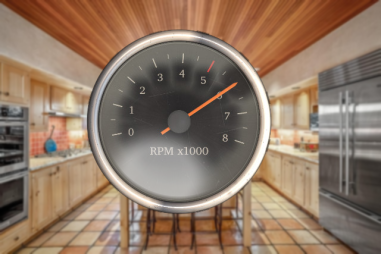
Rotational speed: value=6000 unit=rpm
